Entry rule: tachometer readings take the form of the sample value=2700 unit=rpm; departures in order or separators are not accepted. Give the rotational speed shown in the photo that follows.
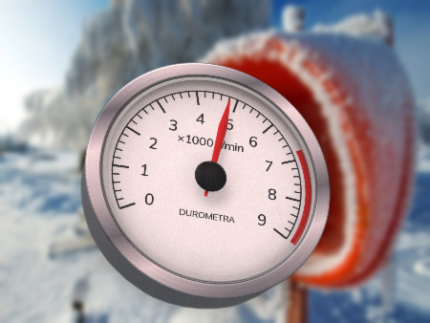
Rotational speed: value=4800 unit=rpm
